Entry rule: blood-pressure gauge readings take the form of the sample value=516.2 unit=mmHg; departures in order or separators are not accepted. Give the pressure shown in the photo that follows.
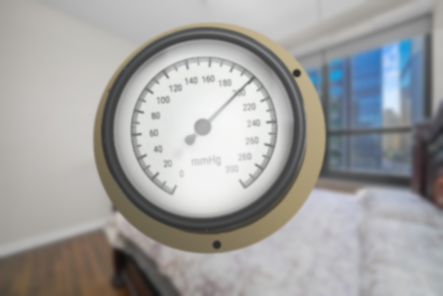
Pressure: value=200 unit=mmHg
